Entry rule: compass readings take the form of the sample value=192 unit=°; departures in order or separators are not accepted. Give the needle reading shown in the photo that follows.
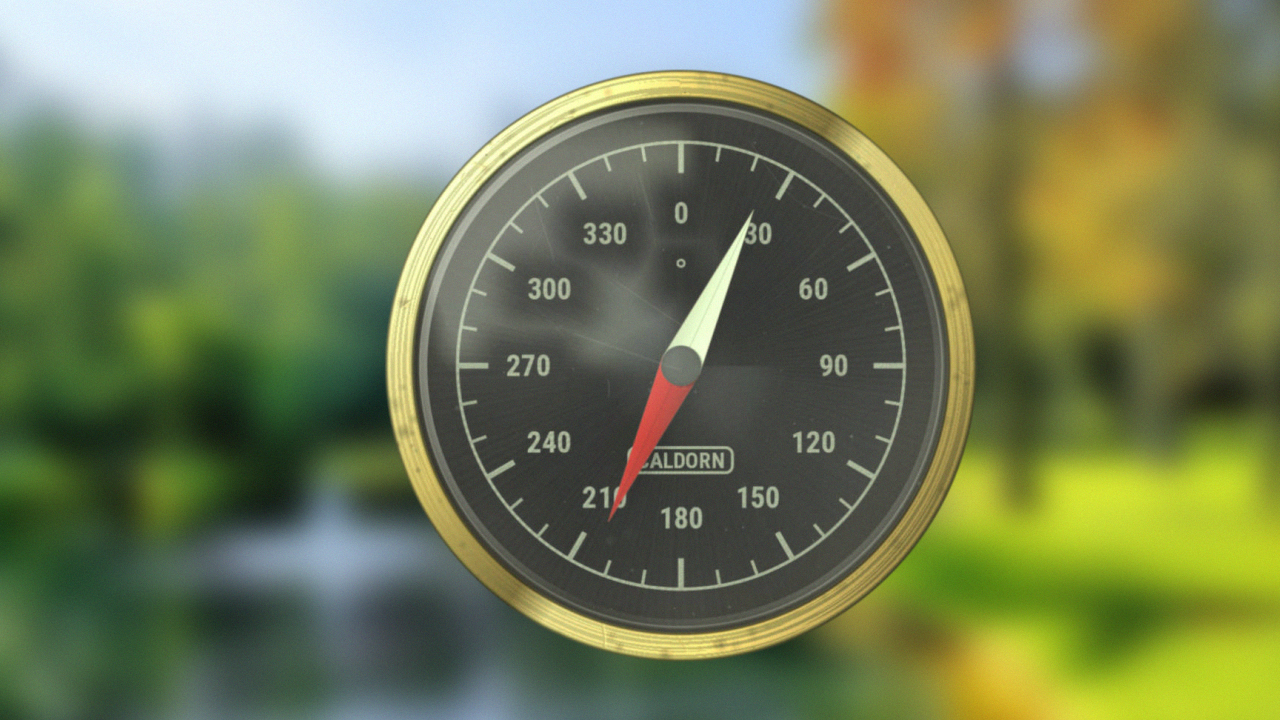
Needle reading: value=205 unit=°
